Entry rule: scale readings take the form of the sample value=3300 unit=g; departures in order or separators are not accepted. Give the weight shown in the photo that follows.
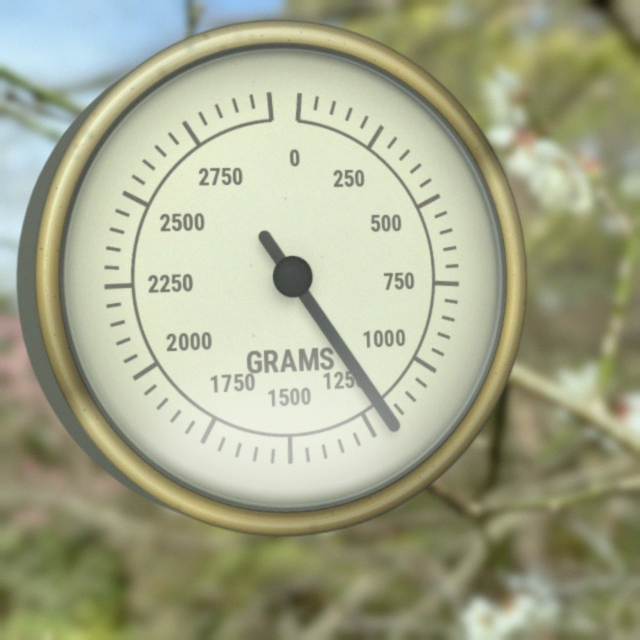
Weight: value=1200 unit=g
